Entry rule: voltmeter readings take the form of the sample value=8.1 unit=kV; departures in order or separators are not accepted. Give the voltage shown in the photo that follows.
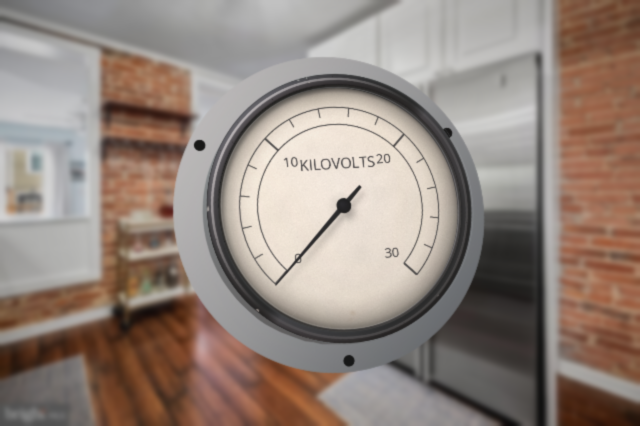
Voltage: value=0 unit=kV
